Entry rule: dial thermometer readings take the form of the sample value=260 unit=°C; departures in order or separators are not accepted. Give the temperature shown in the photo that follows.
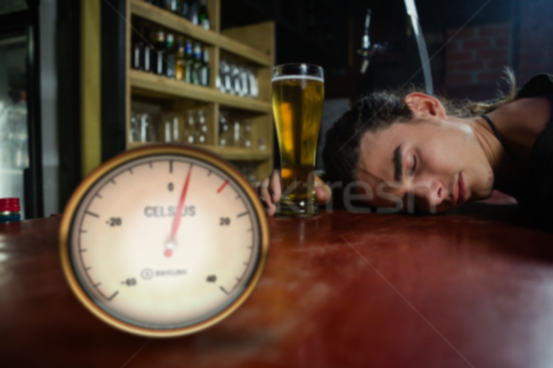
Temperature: value=4 unit=°C
